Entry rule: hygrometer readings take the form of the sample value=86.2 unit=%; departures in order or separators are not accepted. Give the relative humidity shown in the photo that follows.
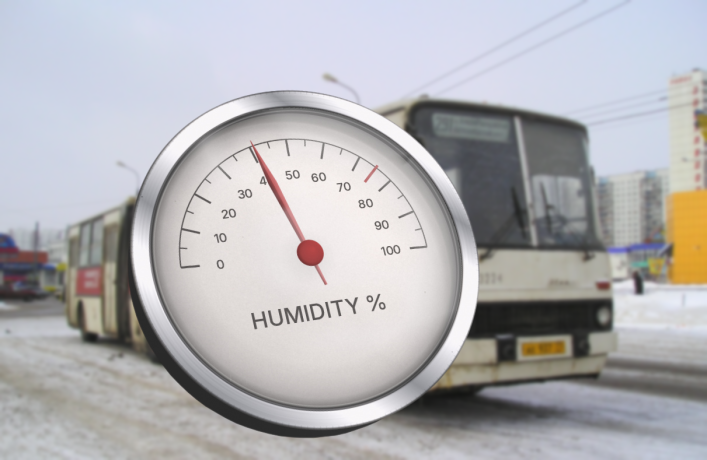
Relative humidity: value=40 unit=%
